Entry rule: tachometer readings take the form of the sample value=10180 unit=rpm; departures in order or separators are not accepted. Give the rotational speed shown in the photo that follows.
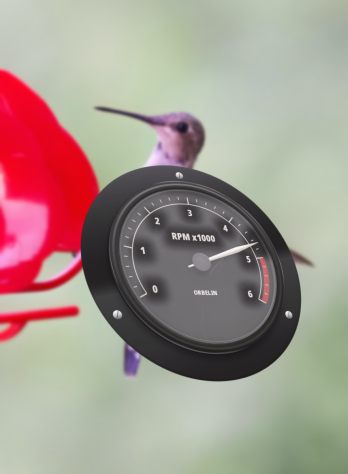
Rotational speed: value=4700 unit=rpm
